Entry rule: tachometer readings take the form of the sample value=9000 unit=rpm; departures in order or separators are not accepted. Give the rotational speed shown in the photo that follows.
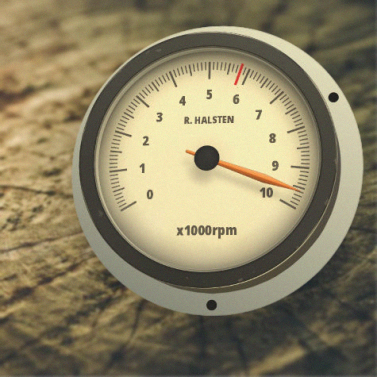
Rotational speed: value=9600 unit=rpm
